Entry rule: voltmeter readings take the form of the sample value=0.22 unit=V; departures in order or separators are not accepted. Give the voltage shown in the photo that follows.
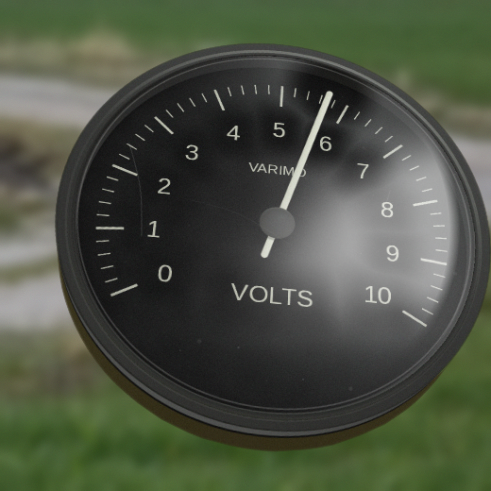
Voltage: value=5.7 unit=V
